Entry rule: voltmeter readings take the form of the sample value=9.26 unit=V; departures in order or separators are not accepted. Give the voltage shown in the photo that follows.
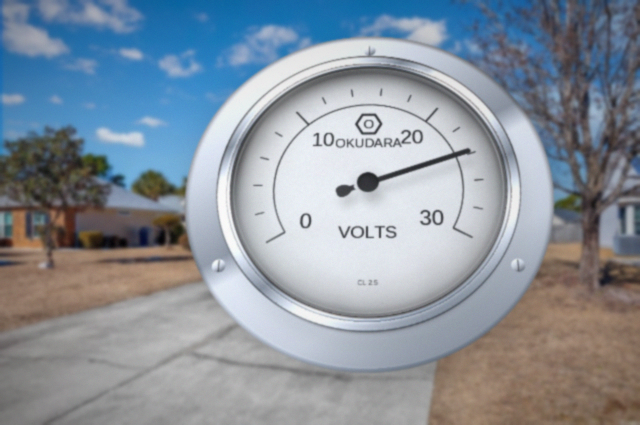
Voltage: value=24 unit=V
